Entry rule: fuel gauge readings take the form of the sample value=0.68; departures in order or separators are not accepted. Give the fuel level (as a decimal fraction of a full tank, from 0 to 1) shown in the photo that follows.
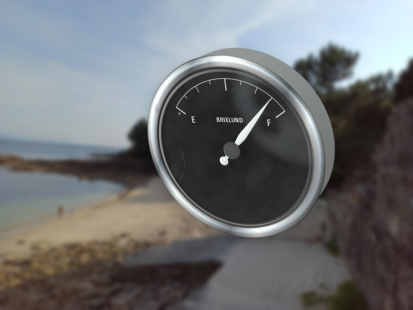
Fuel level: value=0.875
